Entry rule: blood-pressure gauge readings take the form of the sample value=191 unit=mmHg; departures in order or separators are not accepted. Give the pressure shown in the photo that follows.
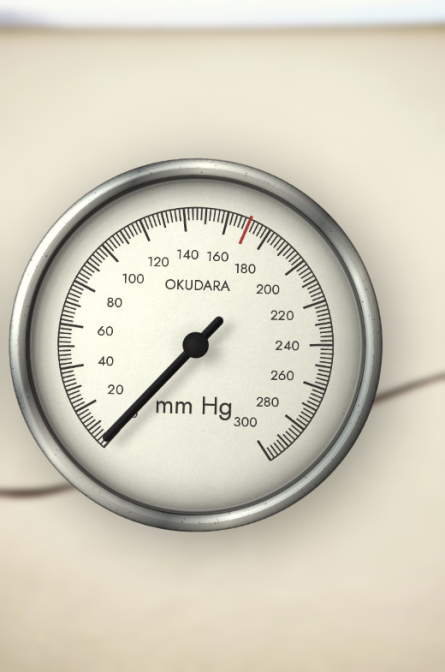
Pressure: value=2 unit=mmHg
